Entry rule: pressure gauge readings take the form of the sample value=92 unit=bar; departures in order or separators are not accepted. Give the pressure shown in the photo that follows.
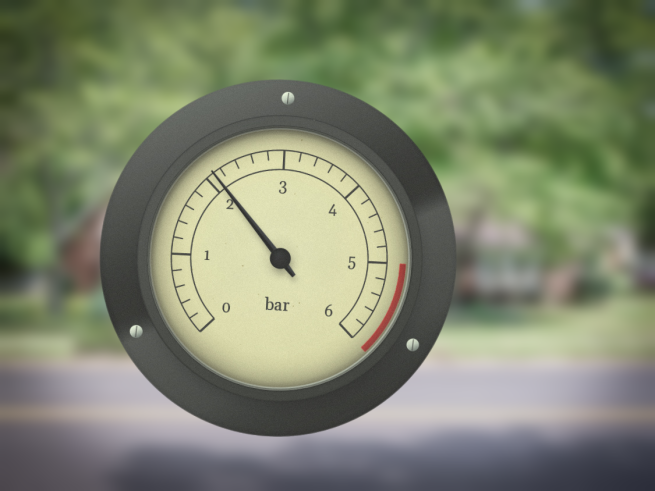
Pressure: value=2.1 unit=bar
